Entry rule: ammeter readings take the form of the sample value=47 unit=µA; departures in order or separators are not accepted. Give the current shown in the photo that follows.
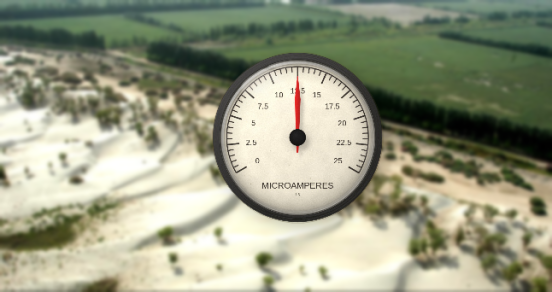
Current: value=12.5 unit=µA
